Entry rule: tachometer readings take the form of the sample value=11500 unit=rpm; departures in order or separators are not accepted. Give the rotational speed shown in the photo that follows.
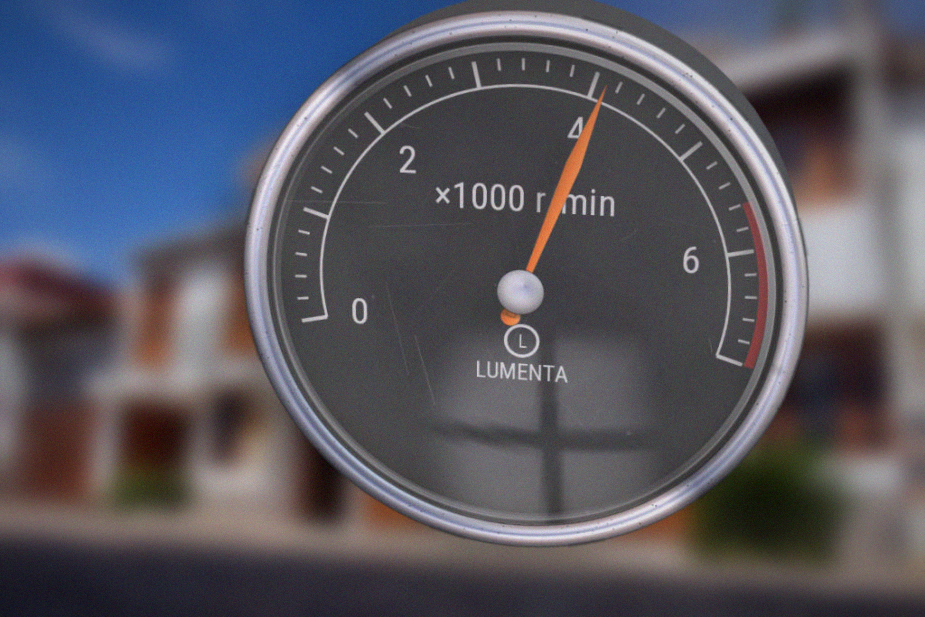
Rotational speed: value=4100 unit=rpm
